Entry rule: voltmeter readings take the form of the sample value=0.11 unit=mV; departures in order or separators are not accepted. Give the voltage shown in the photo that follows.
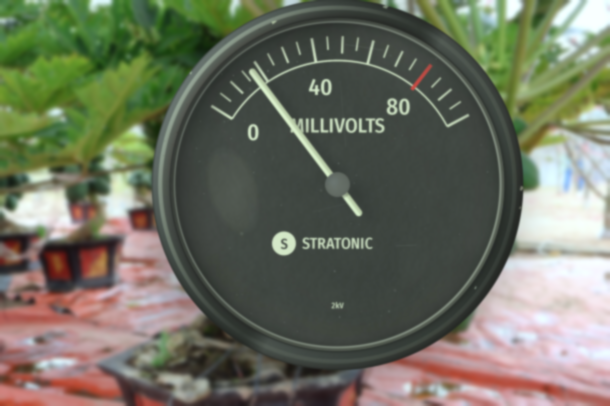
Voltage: value=17.5 unit=mV
